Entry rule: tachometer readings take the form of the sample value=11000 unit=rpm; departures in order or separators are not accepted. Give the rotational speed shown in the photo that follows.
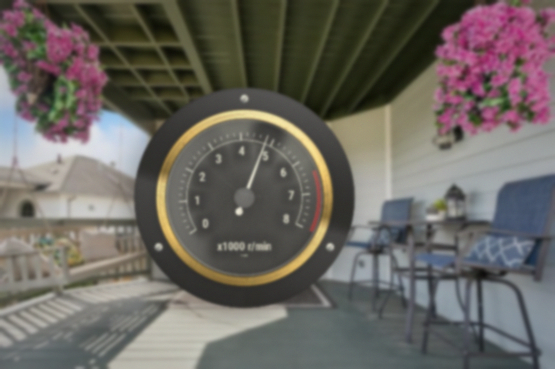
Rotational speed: value=4800 unit=rpm
